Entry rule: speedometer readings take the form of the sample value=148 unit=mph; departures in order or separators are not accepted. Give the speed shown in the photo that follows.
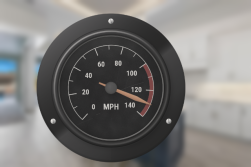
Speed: value=130 unit=mph
